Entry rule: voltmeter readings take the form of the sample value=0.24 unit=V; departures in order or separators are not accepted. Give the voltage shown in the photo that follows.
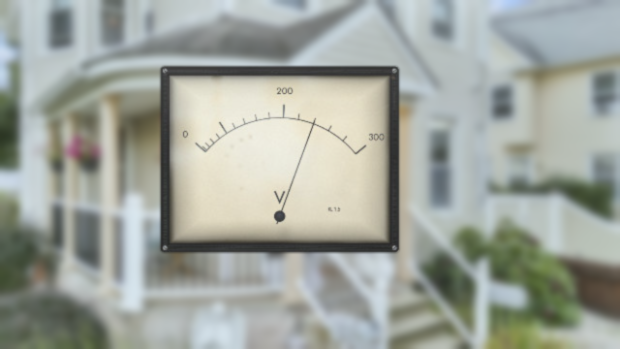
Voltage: value=240 unit=V
